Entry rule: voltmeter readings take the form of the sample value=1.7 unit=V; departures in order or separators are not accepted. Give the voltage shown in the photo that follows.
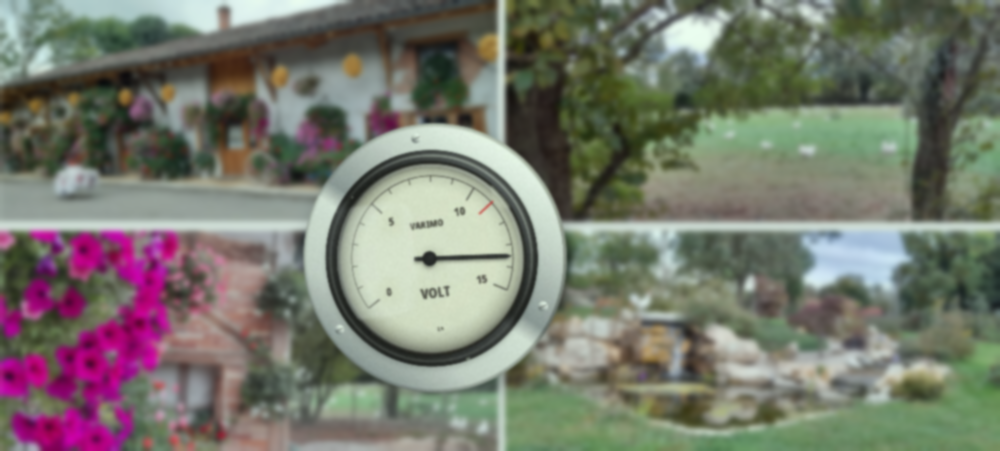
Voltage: value=13.5 unit=V
